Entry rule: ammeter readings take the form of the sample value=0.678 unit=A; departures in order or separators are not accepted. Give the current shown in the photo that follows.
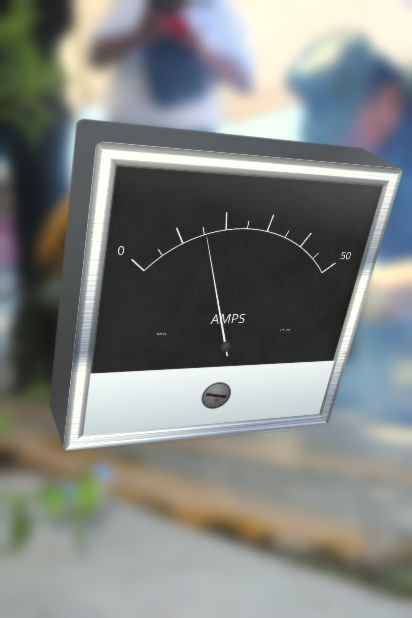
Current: value=15 unit=A
